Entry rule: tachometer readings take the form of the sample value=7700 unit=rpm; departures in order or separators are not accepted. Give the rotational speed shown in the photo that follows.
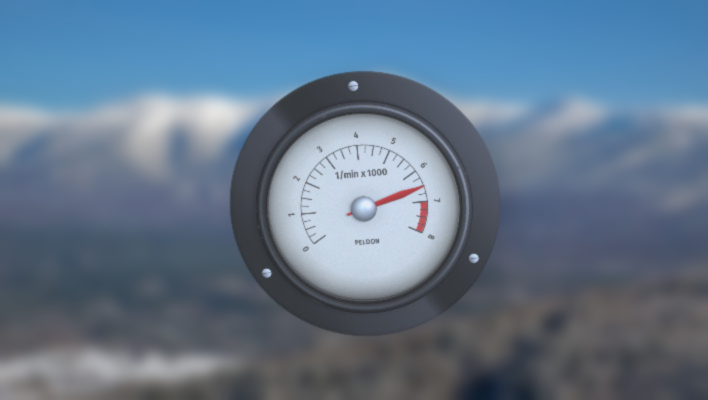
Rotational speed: value=6500 unit=rpm
